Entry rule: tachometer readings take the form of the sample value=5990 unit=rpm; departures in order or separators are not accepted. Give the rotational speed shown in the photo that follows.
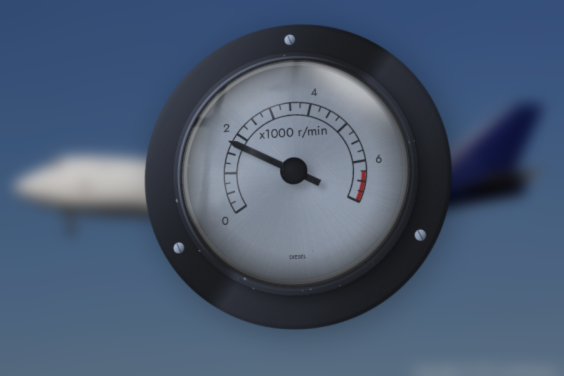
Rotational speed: value=1750 unit=rpm
